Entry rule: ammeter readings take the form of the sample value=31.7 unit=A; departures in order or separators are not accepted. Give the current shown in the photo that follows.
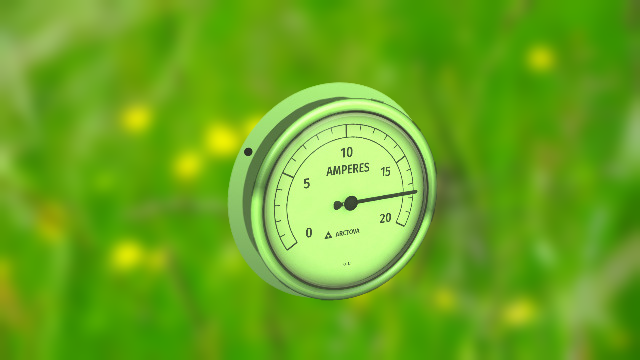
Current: value=17.5 unit=A
